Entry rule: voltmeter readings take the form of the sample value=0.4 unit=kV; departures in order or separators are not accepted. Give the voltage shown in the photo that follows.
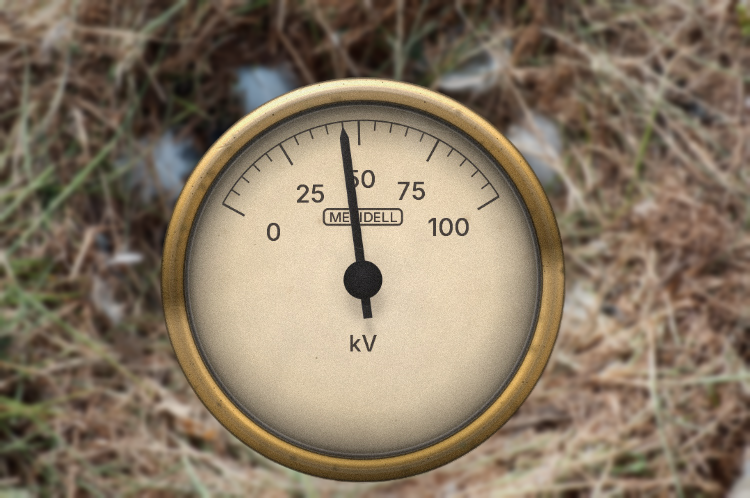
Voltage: value=45 unit=kV
